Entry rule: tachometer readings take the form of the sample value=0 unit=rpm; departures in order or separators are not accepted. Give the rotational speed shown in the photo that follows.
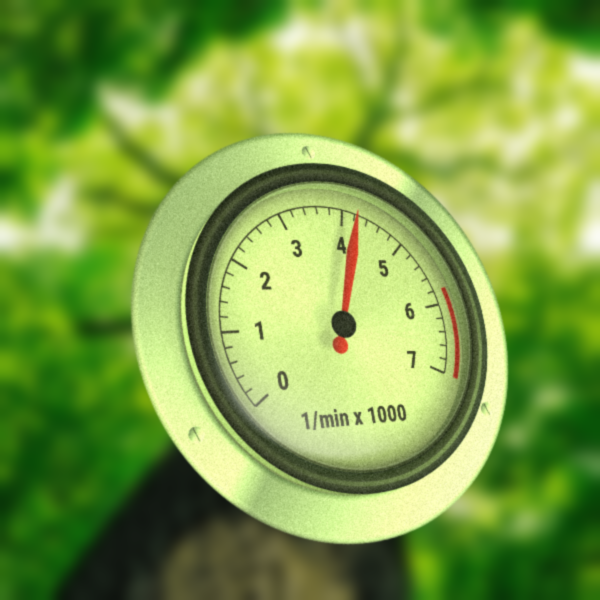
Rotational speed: value=4200 unit=rpm
